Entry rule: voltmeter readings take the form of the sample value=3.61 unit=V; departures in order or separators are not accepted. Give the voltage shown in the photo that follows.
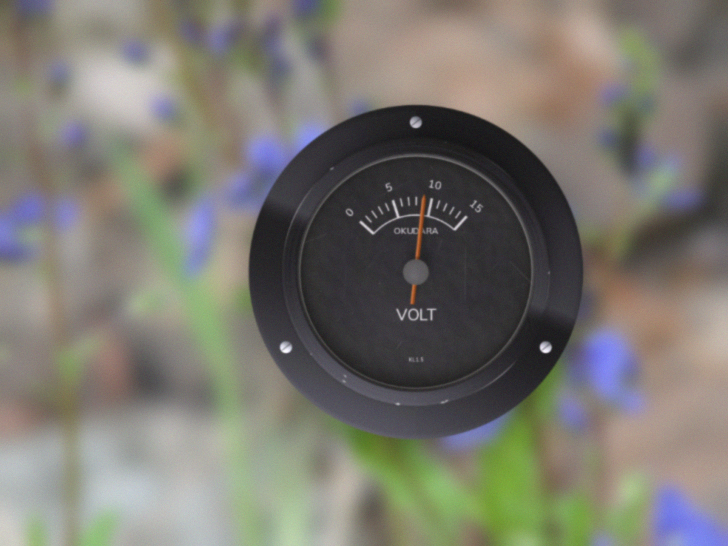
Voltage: value=9 unit=V
